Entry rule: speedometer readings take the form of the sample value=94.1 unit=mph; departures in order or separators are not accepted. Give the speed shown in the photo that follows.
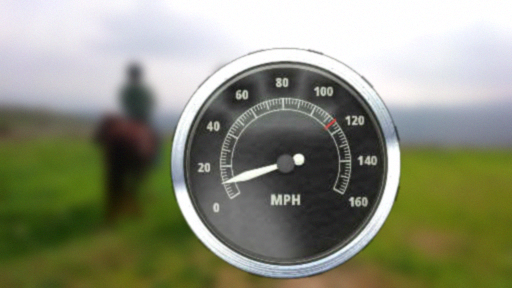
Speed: value=10 unit=mph
